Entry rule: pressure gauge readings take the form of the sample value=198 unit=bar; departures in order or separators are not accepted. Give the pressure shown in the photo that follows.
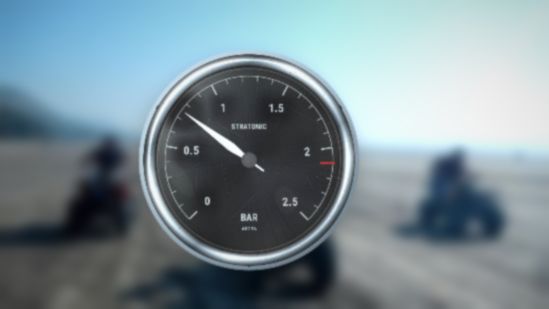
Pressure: value=0.75 unit=bar
